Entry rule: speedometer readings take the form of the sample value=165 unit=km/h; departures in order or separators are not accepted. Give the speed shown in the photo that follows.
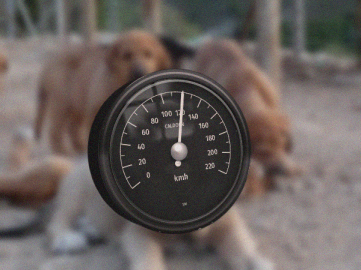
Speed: value=120 unit=km/h
